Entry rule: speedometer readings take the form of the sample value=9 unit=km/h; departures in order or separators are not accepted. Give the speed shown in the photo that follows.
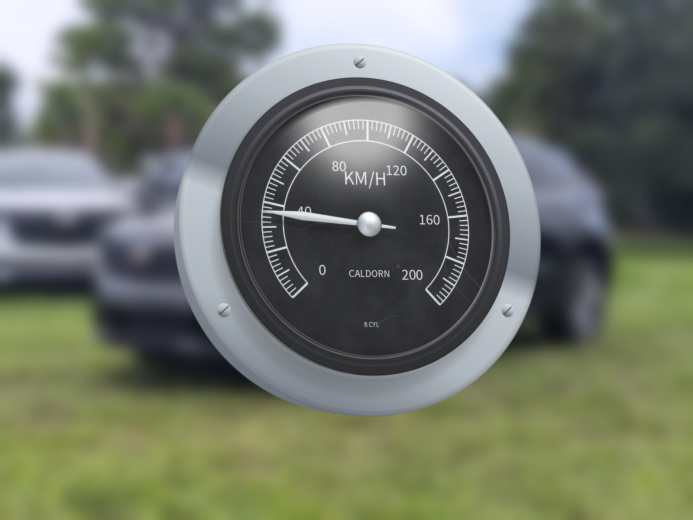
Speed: value=36 unit=km/h
